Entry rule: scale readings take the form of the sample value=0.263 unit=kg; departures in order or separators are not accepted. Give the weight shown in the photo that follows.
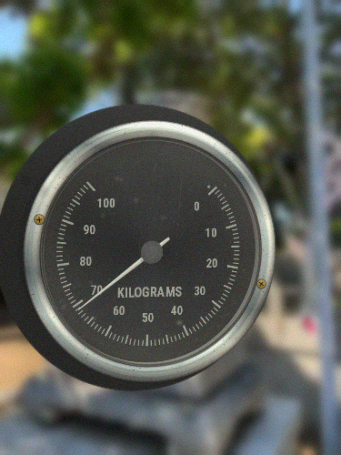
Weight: value=69 unit=kg
